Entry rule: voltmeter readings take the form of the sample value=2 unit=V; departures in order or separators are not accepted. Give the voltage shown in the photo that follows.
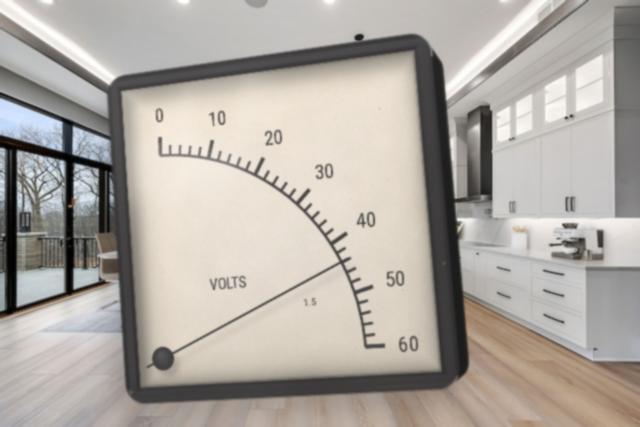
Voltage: value=44 unit=V
